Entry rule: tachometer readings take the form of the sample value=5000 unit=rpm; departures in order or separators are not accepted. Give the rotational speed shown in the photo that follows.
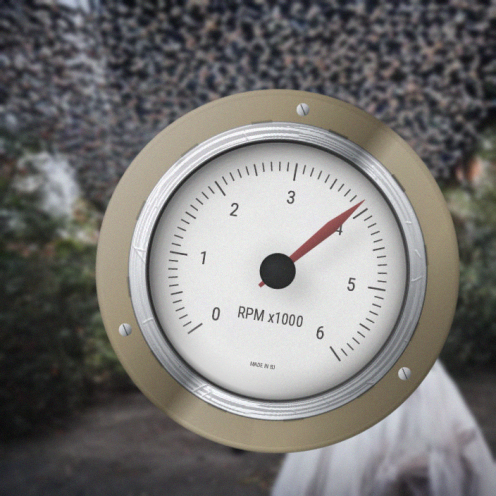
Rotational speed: value=3900 unit=rpm
